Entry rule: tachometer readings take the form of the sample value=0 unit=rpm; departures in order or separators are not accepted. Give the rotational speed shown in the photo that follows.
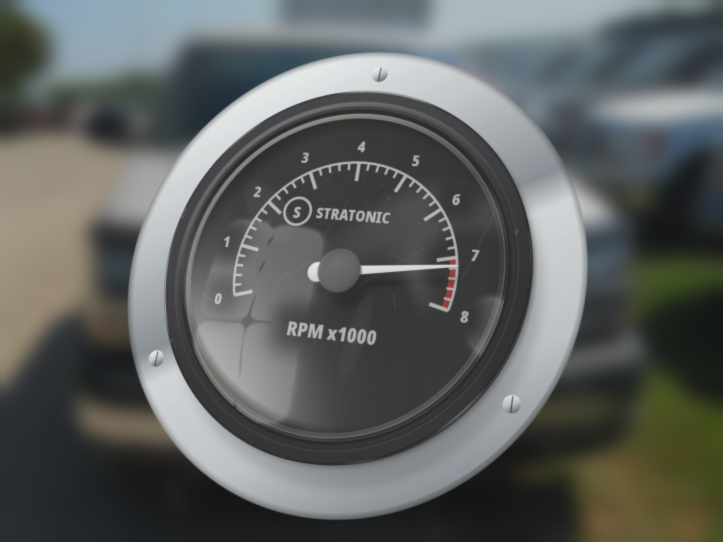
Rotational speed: value=7200 unit=rpm
